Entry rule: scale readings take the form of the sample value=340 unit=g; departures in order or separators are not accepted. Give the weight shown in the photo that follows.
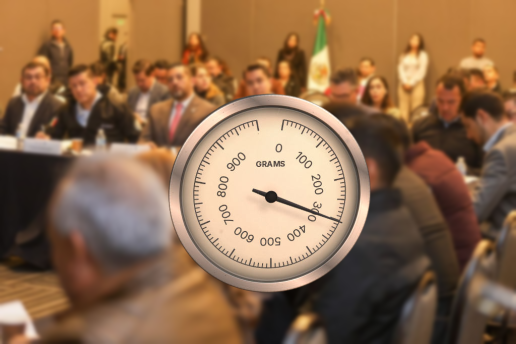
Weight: value=300 unit=g
